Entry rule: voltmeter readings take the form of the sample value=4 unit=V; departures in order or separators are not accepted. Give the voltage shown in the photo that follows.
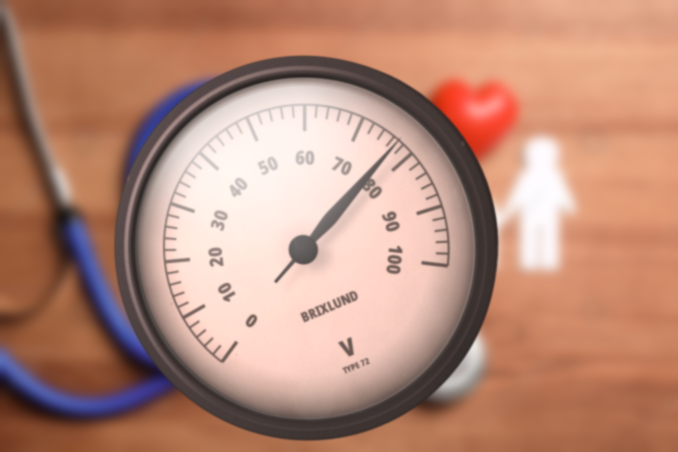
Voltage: value=77 unit=V
